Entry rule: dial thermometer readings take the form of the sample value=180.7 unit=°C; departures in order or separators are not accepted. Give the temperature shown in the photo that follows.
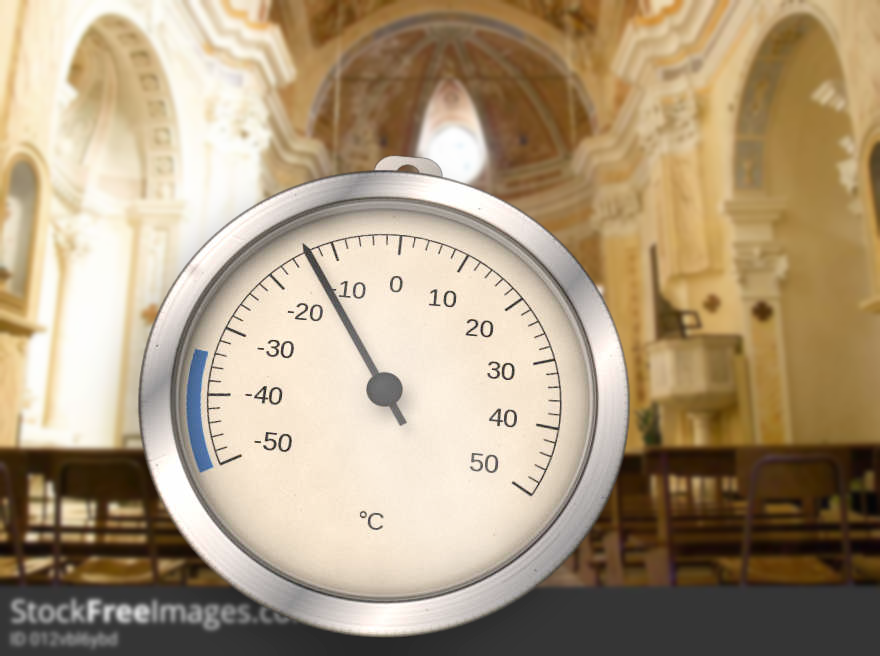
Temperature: value=-14 unit=°C
